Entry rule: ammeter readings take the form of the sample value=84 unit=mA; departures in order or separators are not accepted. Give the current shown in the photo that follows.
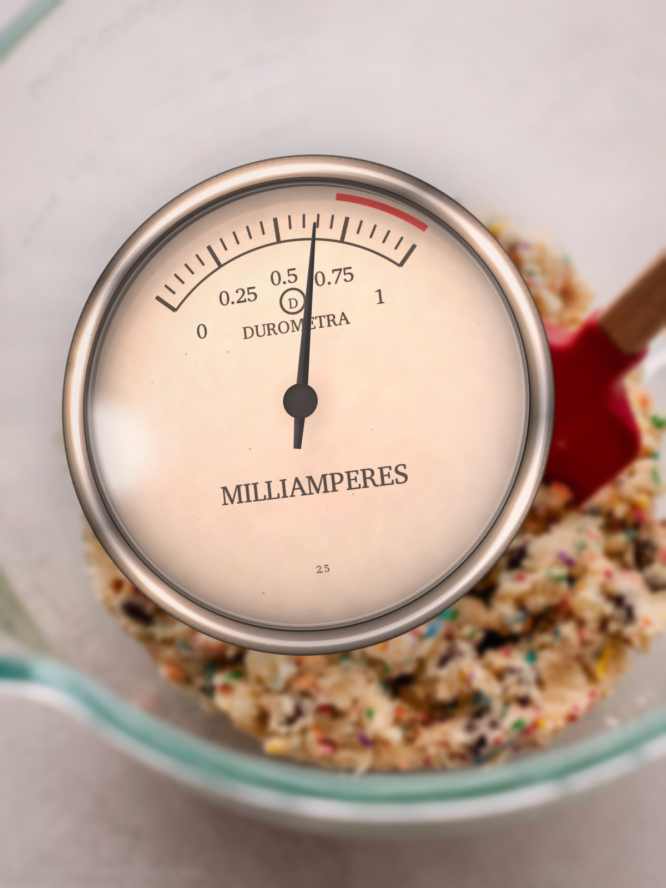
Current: value=0.65 unit=mA
